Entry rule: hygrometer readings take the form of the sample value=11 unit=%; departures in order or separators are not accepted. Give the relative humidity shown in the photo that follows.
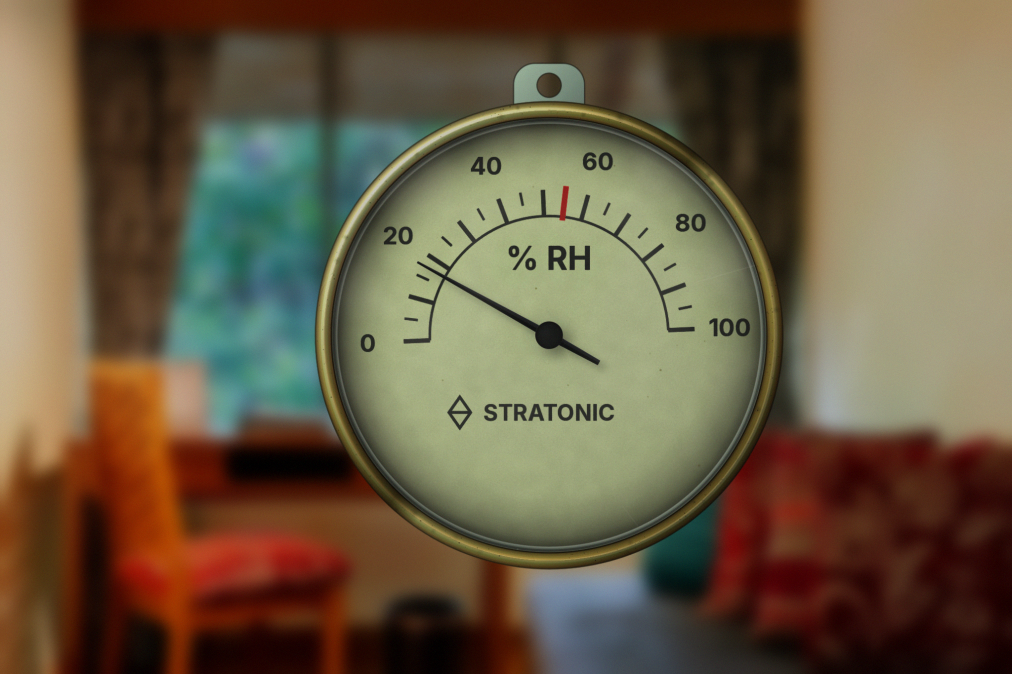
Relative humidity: value=17.5 unit=%
